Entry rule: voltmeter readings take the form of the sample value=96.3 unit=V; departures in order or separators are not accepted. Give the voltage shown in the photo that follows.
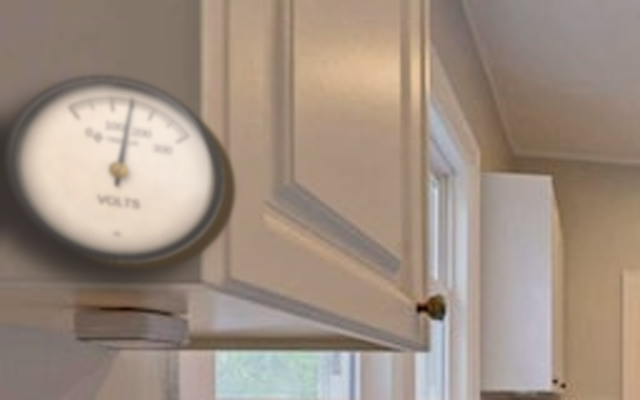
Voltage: value=150 unit=V
